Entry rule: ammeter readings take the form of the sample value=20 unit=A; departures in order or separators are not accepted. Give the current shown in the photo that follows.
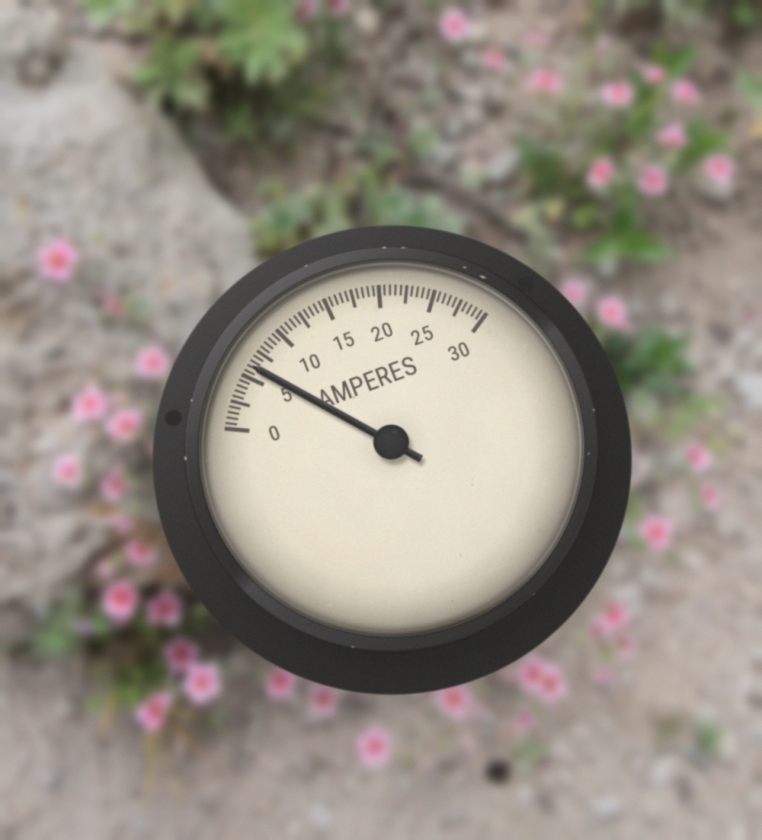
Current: value=6 unit=A
